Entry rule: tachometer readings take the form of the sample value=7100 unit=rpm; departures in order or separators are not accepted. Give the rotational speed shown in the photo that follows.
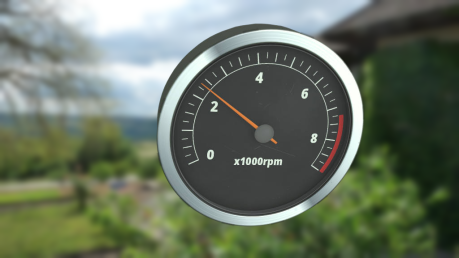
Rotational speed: value=2375 unit=rpm
